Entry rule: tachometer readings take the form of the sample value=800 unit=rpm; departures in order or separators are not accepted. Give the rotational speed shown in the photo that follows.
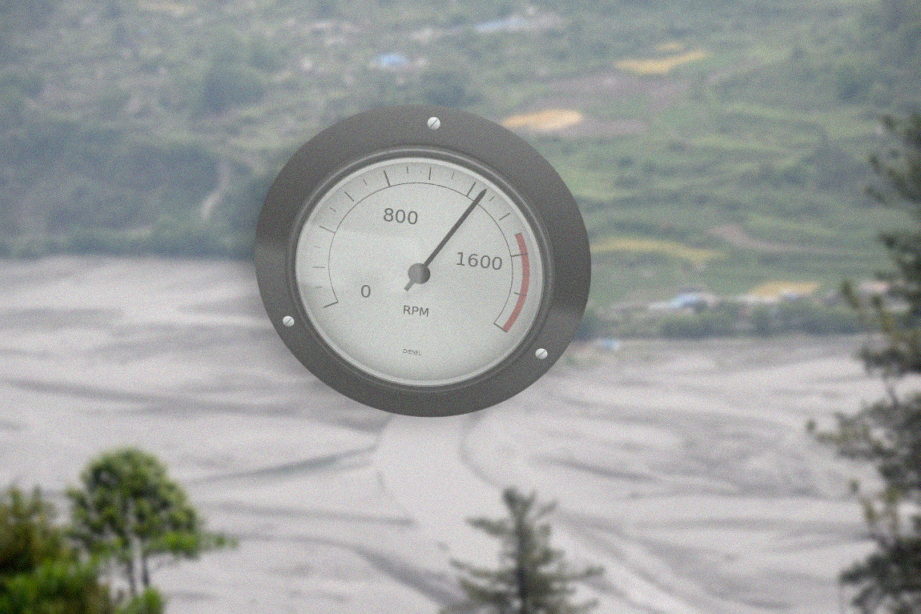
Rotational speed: value=1250 unit=rpm
